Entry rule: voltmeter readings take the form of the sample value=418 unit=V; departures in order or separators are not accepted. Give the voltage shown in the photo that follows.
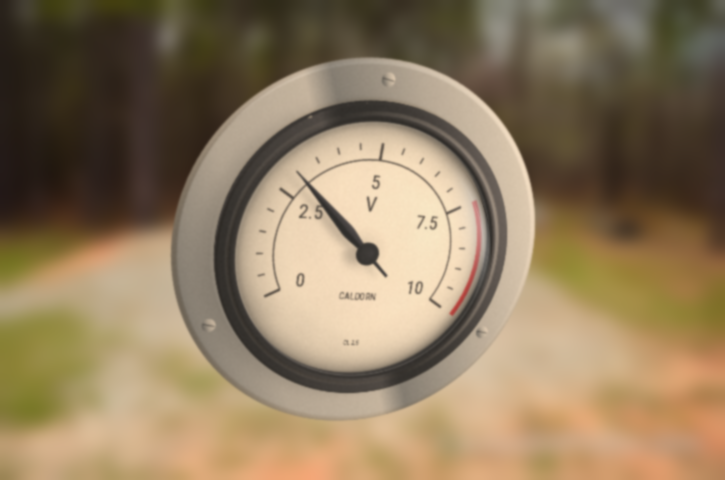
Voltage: value=3 unit=V
